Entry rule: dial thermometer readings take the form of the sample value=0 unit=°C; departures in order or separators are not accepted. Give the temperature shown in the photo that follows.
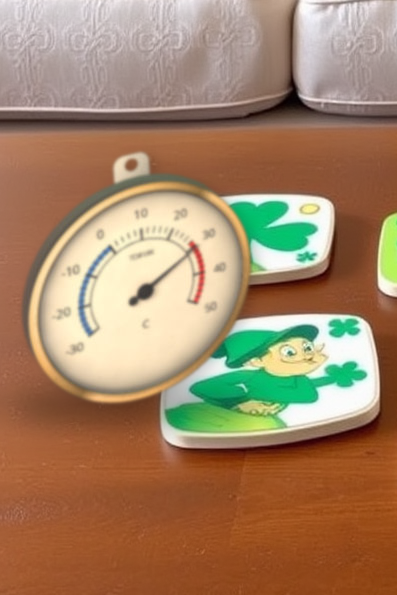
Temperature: value=30 unit=°C
